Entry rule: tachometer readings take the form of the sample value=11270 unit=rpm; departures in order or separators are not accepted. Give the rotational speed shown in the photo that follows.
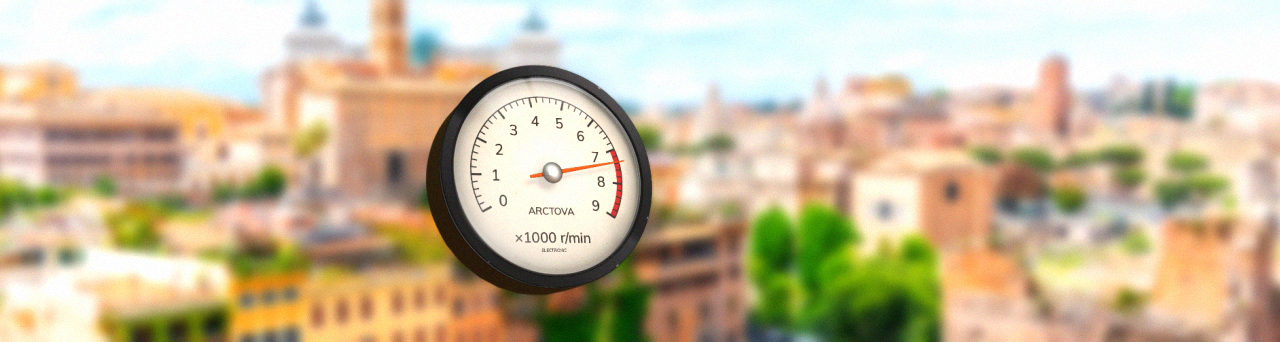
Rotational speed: value=7400 unit=rpm
